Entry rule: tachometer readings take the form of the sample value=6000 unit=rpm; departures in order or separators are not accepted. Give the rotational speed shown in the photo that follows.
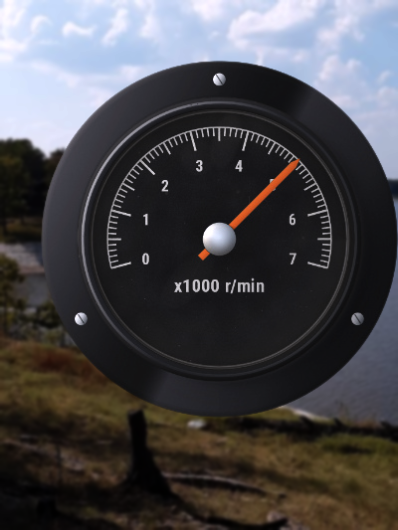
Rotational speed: value=5000 unit=rpm
